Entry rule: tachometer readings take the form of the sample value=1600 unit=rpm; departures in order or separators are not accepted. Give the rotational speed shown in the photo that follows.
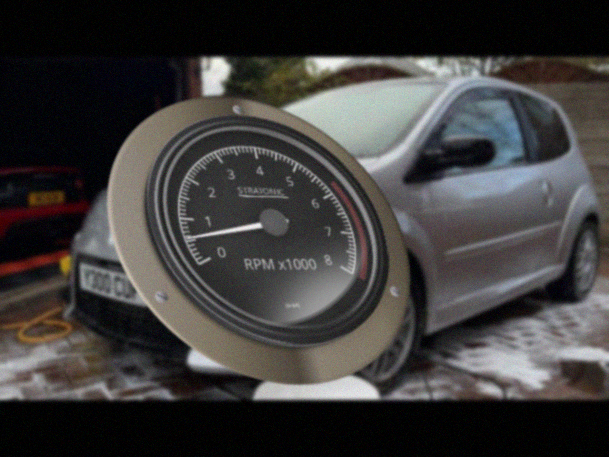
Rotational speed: value=500 unit=rpm
